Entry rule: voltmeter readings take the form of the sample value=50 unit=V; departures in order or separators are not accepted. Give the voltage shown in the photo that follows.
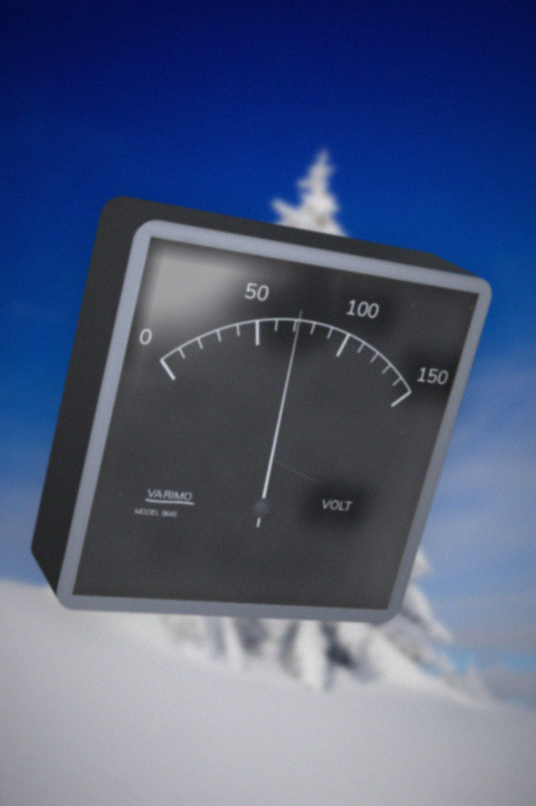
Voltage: value=70 unit=V
